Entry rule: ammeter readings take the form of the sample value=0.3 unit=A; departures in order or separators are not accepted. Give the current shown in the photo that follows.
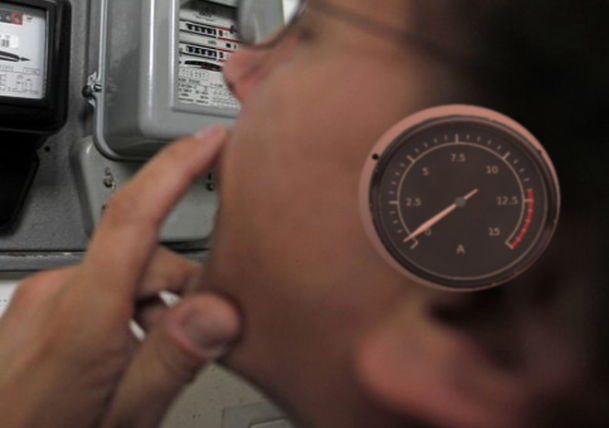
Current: value=0.5 unit=A
